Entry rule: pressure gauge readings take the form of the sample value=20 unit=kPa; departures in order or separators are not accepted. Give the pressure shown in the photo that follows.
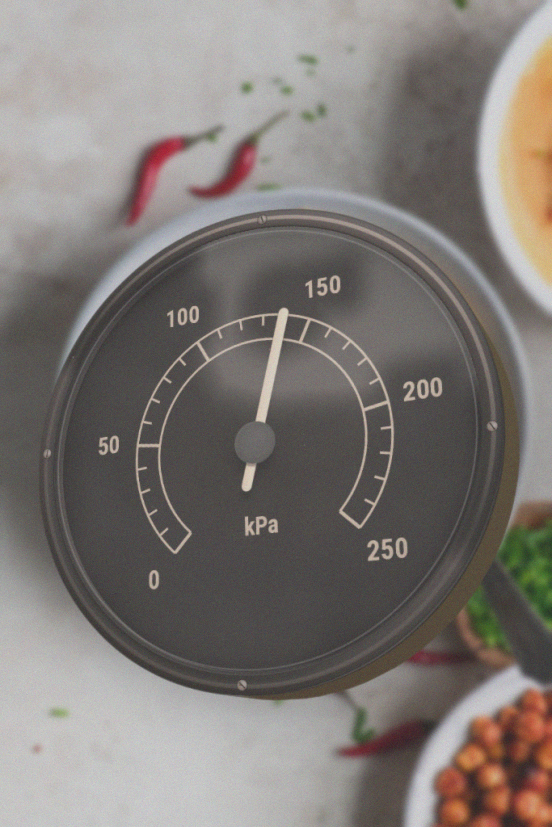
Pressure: value=140 unit=kPa
